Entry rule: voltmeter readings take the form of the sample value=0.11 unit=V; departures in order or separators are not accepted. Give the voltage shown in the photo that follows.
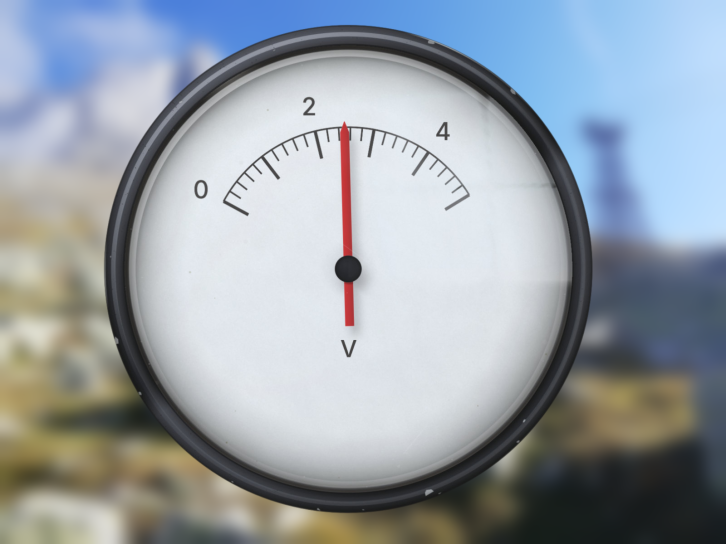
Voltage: value=2.5 unit=V
